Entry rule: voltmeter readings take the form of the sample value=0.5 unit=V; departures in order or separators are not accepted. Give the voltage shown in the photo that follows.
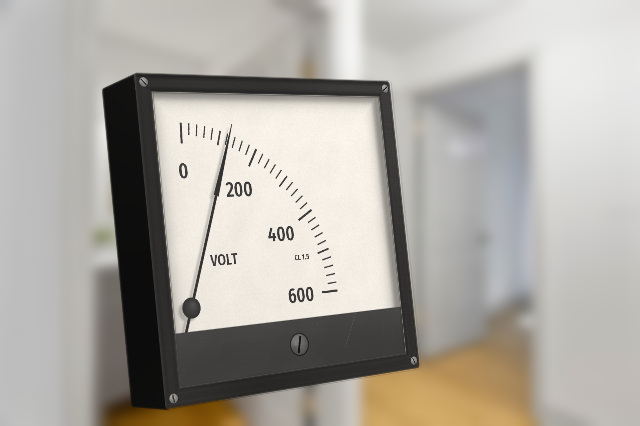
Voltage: value=120 unit=V
